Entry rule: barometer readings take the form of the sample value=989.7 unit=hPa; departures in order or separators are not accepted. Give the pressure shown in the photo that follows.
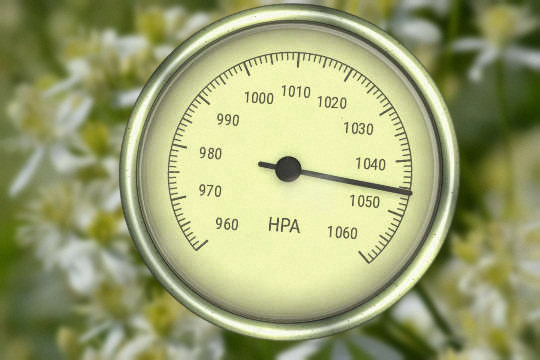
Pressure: value=1046 unit=hPa
